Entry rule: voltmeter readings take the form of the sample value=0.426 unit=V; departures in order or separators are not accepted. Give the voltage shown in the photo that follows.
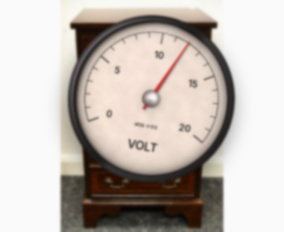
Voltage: value=12 unit=V
